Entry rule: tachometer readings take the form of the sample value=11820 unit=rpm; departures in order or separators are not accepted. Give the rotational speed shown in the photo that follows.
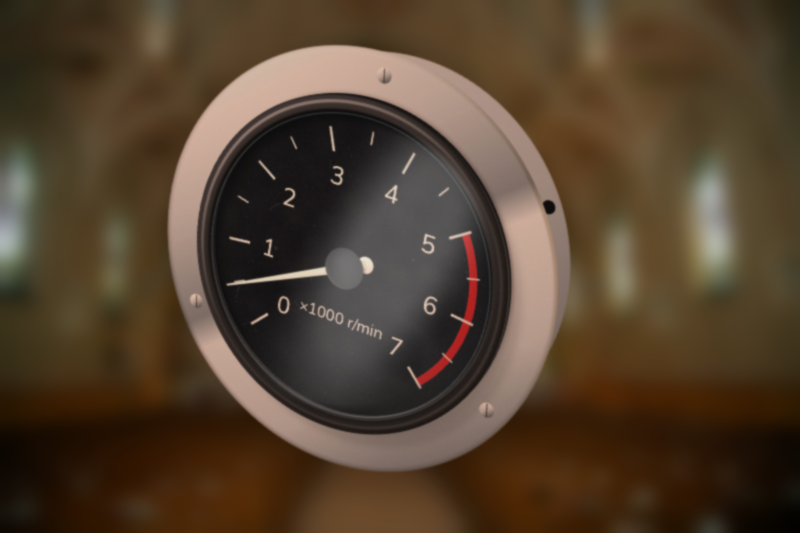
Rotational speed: value=500 unit=rpm
